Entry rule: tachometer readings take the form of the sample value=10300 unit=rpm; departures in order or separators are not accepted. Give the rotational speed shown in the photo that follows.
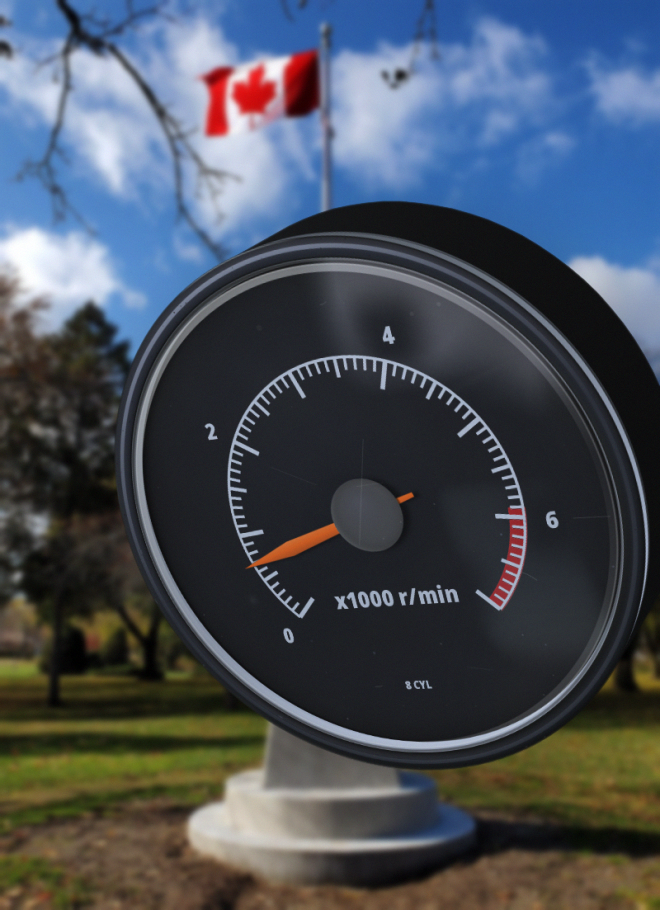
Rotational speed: value=700 unit=rpm
